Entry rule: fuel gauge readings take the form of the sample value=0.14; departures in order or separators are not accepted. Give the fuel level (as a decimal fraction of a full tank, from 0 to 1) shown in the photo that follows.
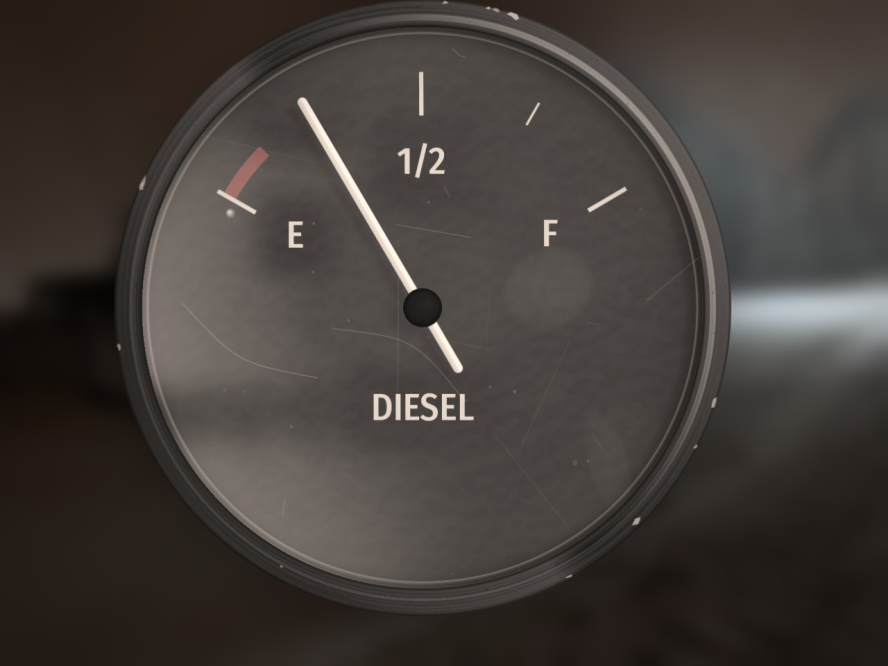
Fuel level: value=0.25
